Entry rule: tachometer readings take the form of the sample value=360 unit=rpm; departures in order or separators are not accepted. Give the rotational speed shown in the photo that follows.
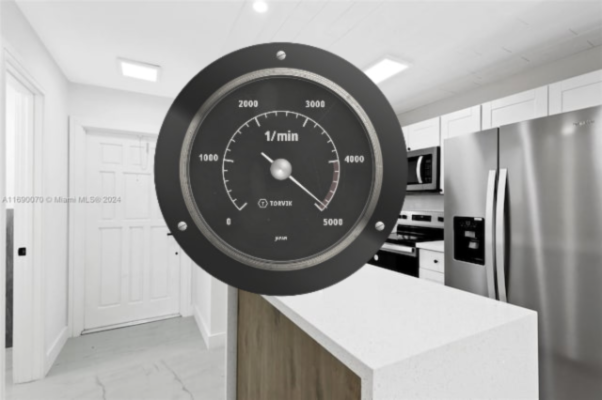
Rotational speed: value=4900 unit=rpm
